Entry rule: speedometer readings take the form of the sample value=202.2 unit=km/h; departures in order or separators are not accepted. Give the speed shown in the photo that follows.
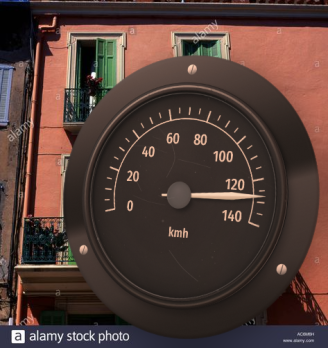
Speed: value=127.5 unit=km/h
